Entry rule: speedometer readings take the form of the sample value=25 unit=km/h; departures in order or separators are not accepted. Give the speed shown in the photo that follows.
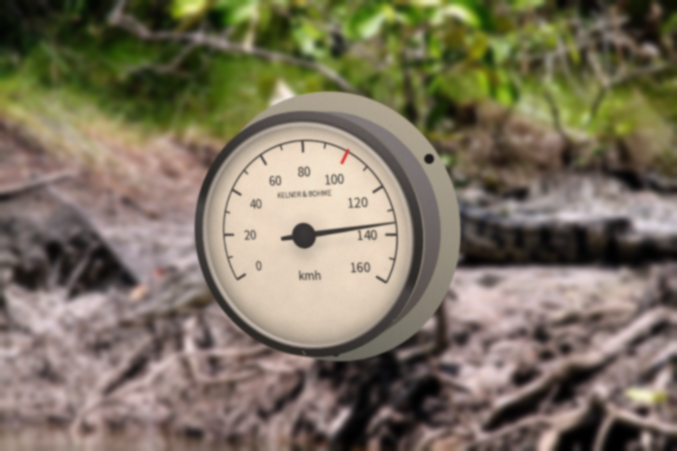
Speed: value=135 unit=km/h
